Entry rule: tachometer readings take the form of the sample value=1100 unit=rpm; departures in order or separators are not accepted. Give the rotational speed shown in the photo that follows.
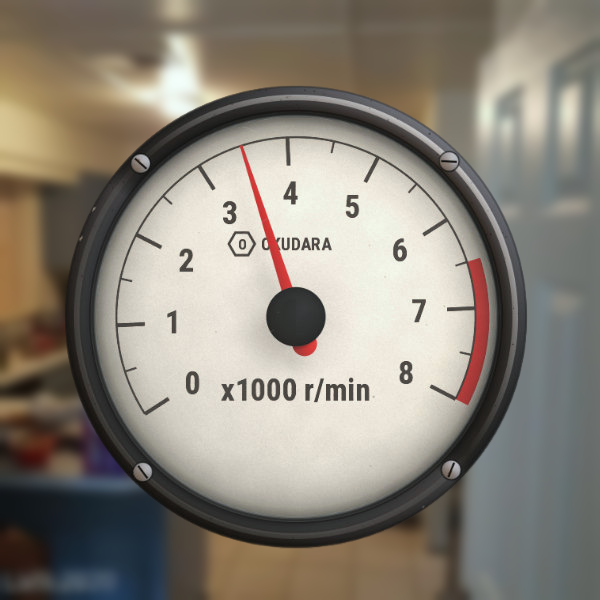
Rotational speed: value=3500 unit=rpm
